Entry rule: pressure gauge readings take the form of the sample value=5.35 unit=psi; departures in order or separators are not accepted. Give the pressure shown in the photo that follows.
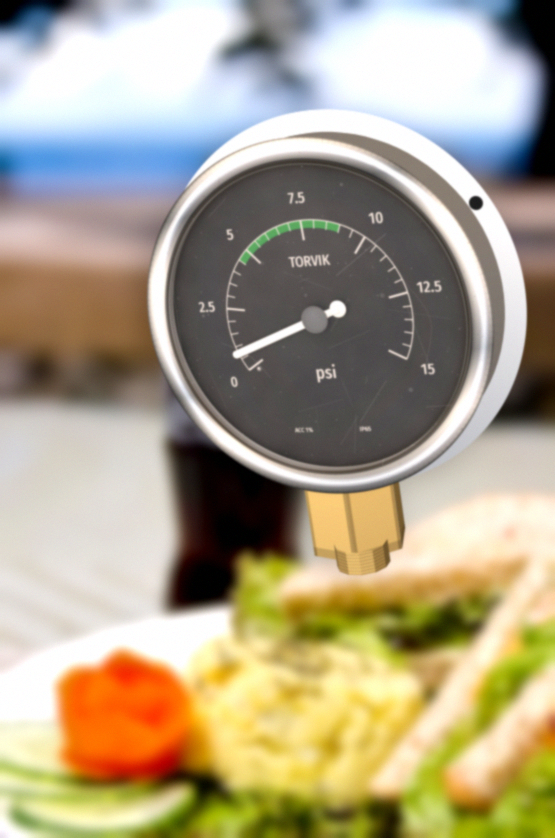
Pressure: value=0.75 unit=psi
